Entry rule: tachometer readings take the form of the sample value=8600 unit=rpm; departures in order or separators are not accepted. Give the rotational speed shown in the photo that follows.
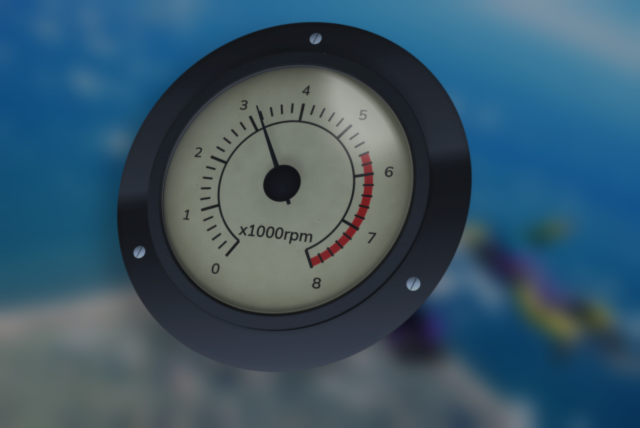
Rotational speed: value=3200 unit=rpm
